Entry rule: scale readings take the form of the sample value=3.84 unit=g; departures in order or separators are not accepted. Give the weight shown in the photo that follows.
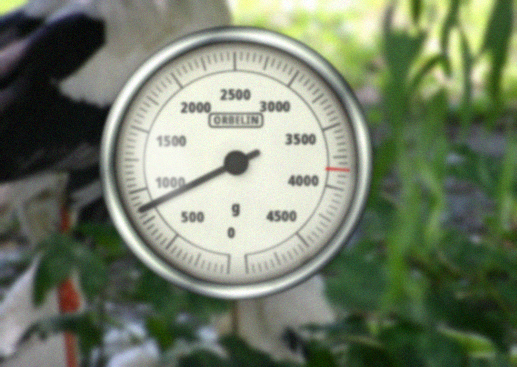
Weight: value=850 unit=g
